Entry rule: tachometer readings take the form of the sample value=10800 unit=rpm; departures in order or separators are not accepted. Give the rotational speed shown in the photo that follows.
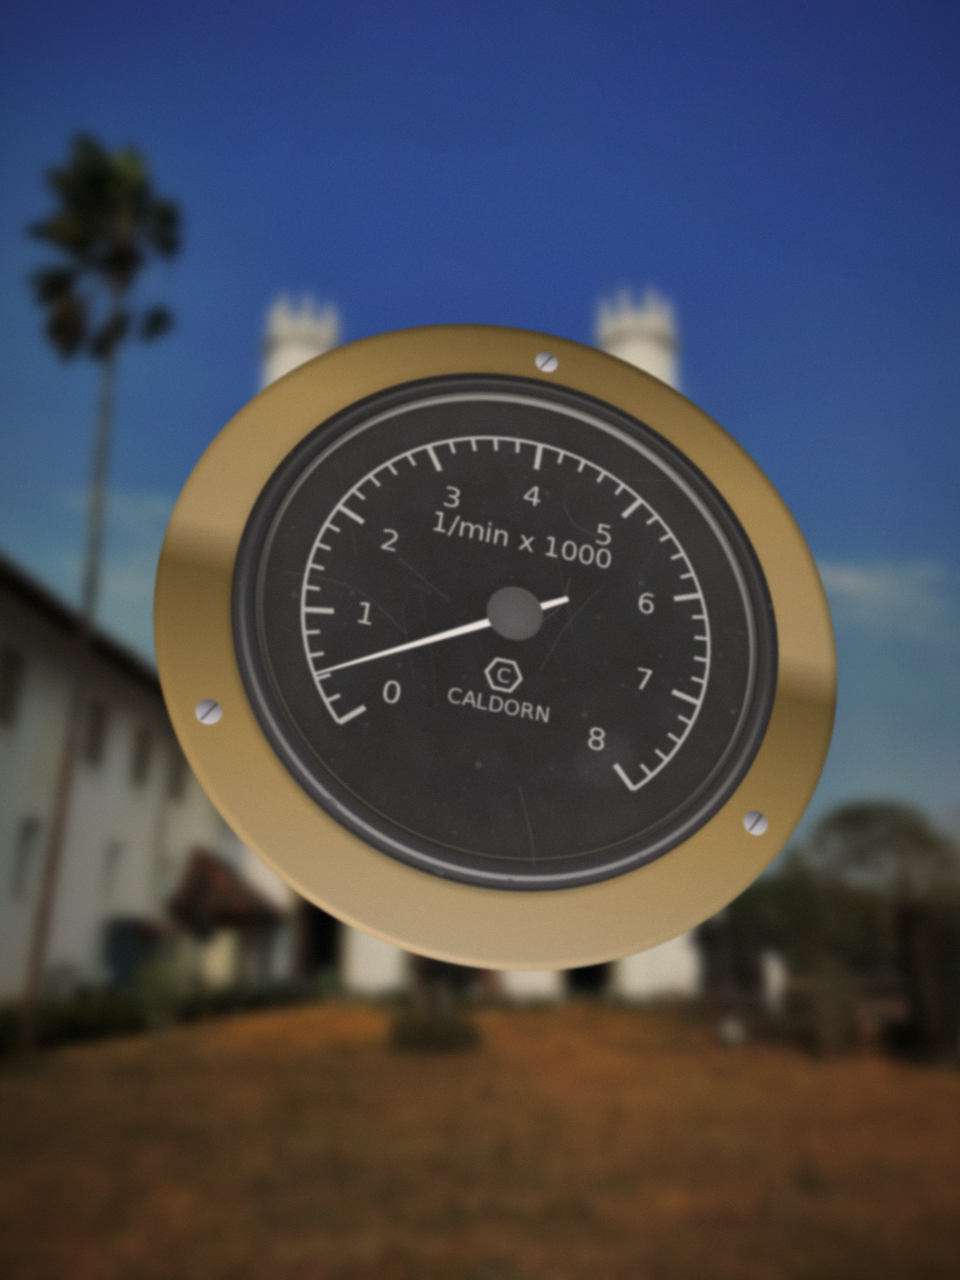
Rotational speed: value=400 unit=rpm
